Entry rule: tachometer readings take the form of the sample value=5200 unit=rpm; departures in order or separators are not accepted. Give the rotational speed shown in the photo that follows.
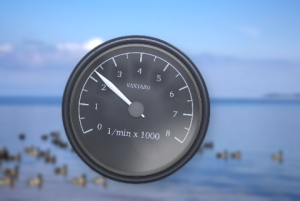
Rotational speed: value=2250 unit=rpm
